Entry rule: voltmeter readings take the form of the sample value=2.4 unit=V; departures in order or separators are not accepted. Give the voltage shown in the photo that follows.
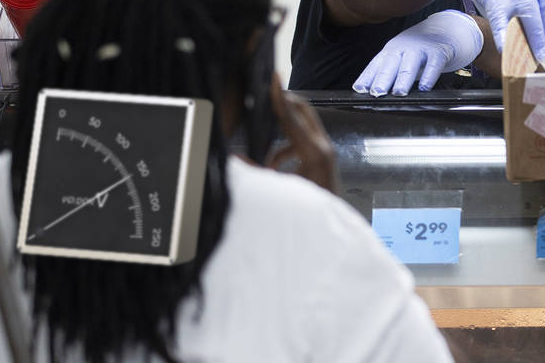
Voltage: value=150 unit=V
